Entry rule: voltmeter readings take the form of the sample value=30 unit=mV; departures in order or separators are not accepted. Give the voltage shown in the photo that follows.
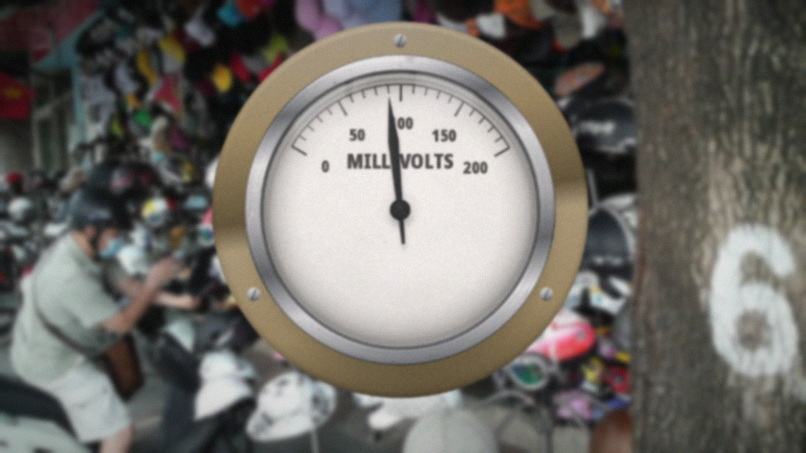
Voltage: value=90 unit=mV
